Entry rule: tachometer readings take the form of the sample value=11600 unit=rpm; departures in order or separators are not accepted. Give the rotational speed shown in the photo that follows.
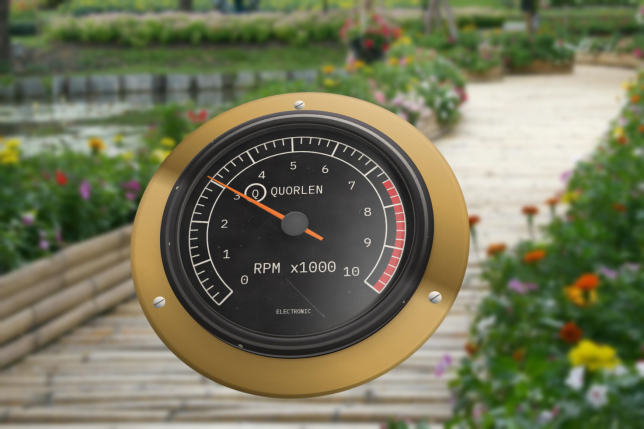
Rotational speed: value=3000 unit=rpm
